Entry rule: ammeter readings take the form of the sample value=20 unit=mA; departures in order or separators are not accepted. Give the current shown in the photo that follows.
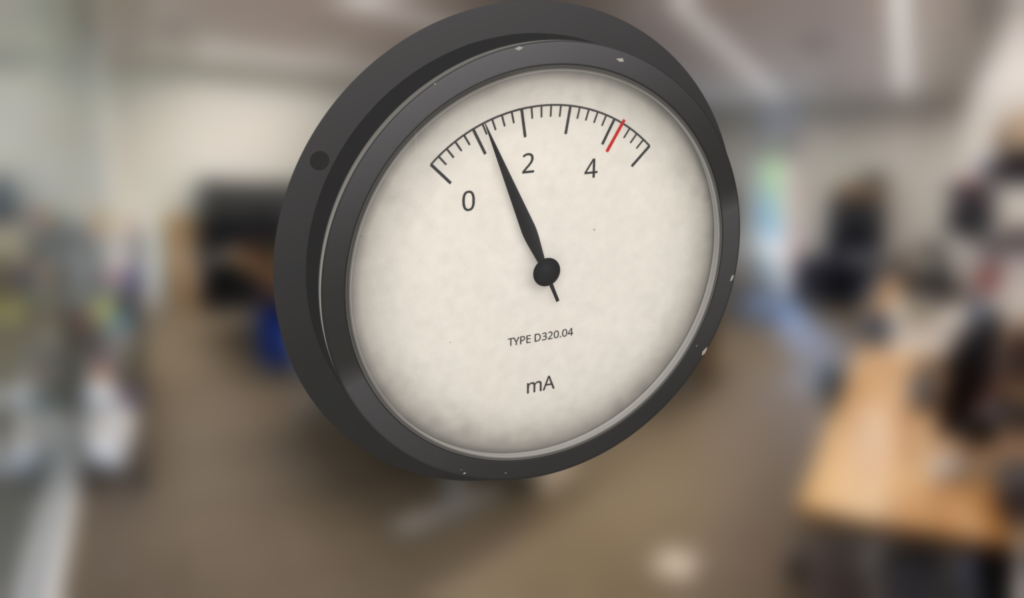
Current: value=1.2 unit=mA
